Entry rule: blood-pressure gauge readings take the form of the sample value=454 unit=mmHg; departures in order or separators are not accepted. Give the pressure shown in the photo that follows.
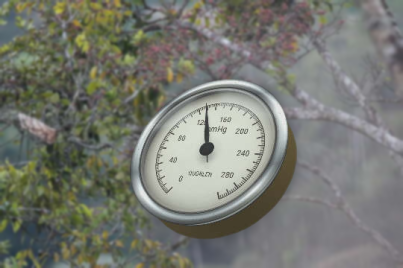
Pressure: value=130 unit=mmHg
